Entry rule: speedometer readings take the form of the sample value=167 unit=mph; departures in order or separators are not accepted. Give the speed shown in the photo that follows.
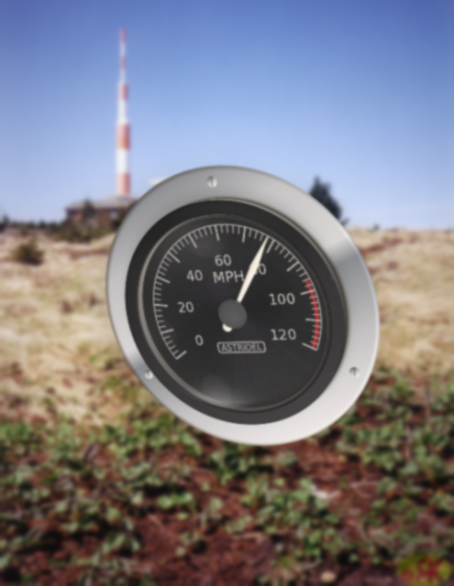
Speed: value=78 unit=mph
